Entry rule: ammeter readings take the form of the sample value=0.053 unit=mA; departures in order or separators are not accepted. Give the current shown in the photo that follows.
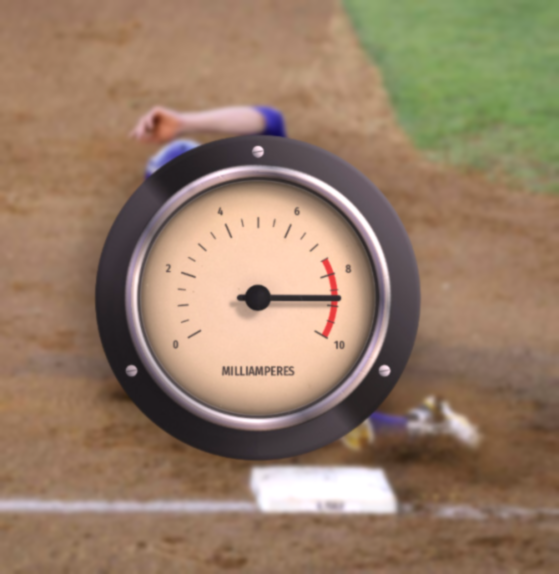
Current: value=8.75 unit=mA
